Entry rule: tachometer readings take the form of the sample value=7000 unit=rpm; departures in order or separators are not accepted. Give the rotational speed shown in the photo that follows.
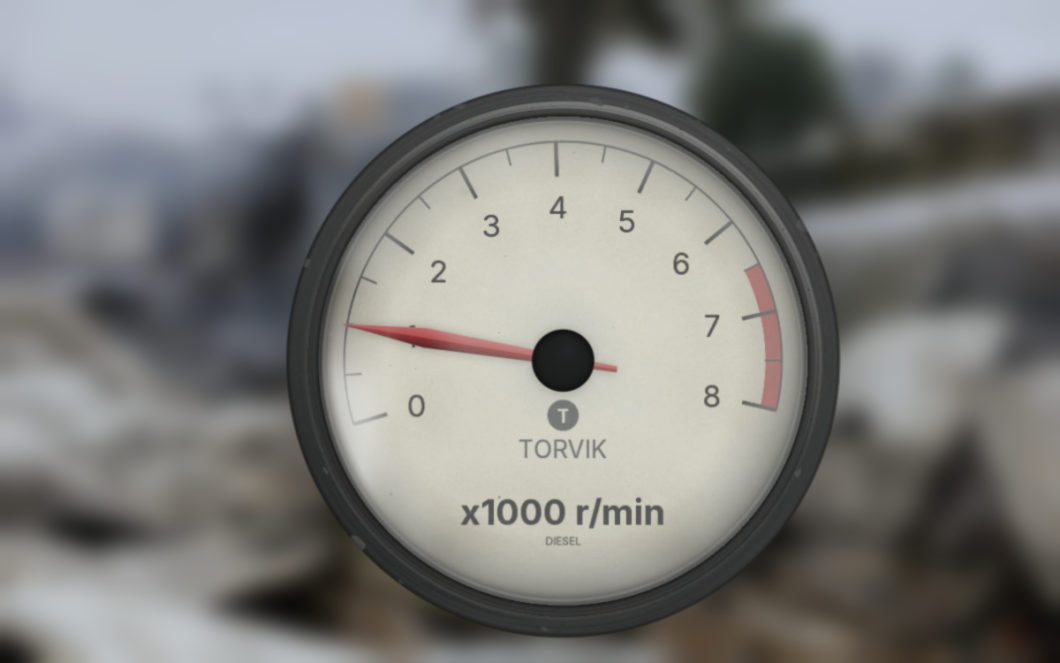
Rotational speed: value=1000 unit=rpm
